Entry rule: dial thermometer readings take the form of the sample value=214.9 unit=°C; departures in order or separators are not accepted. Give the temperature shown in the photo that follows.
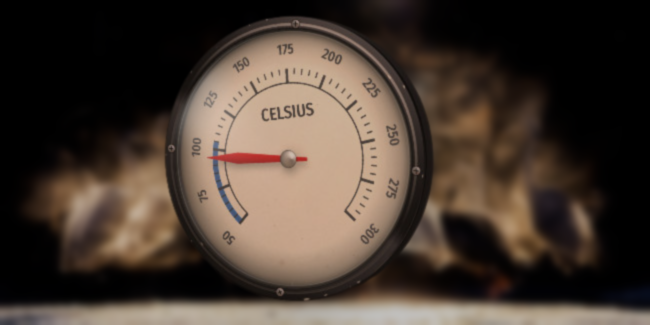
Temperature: value=95 unit=°C
